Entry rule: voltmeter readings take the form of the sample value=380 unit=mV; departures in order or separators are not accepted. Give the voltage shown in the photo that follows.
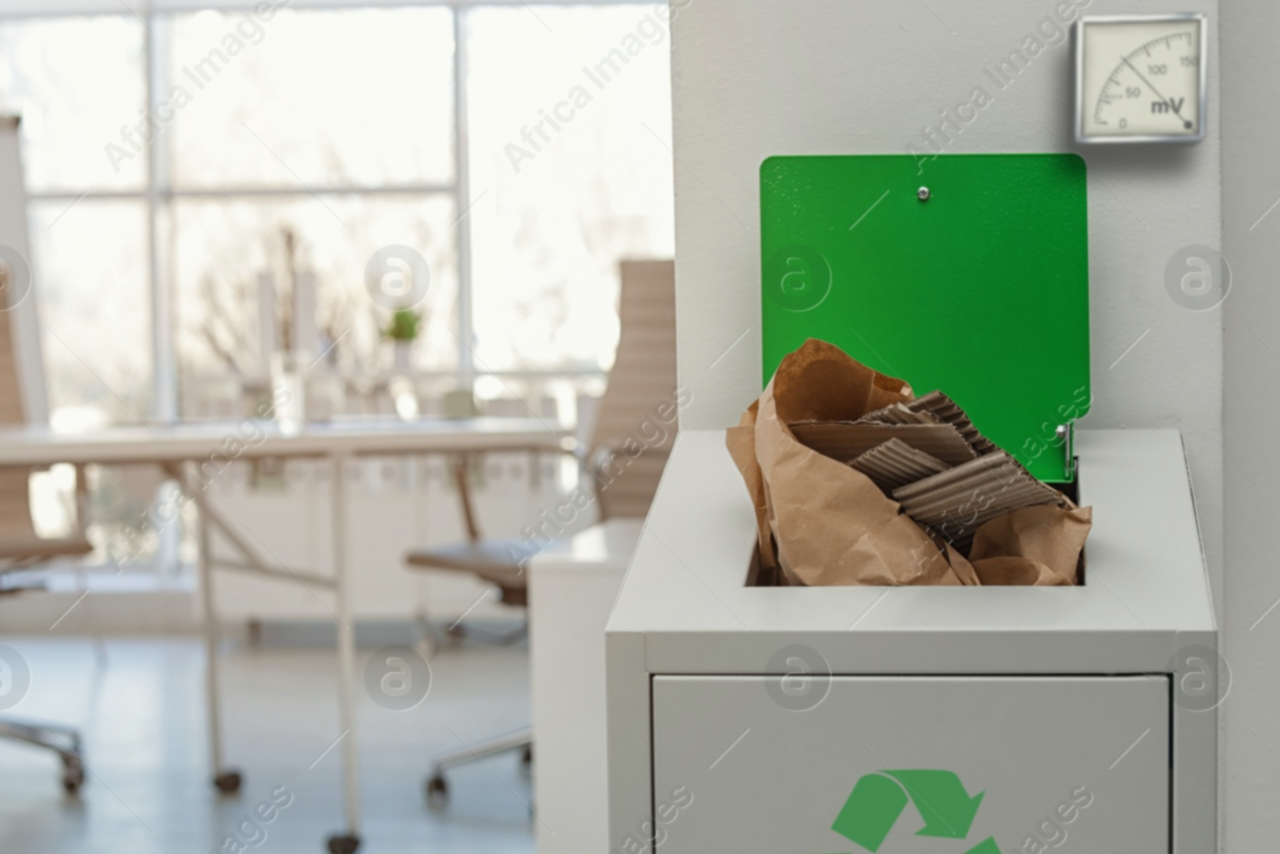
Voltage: value=75 unit=mV
